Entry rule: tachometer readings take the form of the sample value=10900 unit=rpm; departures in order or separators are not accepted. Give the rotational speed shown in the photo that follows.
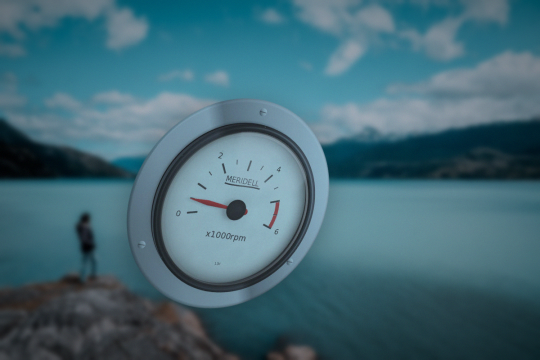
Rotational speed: value=500 unit=rpm
